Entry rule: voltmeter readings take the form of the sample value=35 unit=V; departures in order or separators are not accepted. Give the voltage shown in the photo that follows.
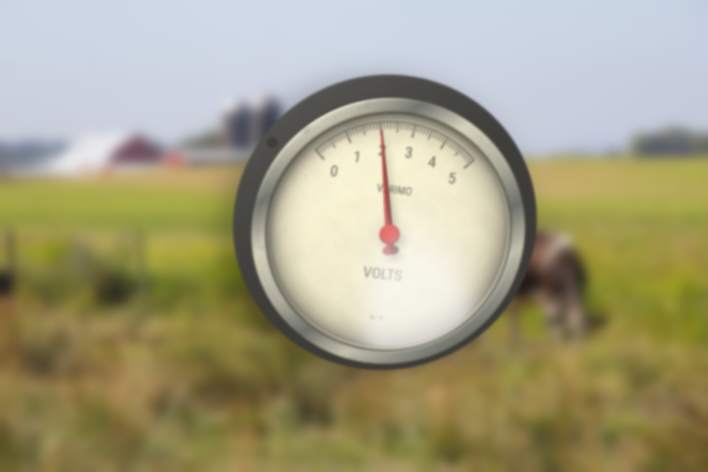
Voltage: value=2 unit=V
